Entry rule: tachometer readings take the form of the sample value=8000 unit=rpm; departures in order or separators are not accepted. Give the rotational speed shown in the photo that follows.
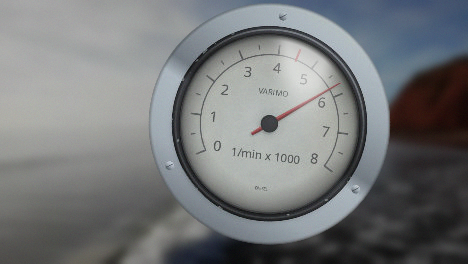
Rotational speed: value=5750 unit=rpm
